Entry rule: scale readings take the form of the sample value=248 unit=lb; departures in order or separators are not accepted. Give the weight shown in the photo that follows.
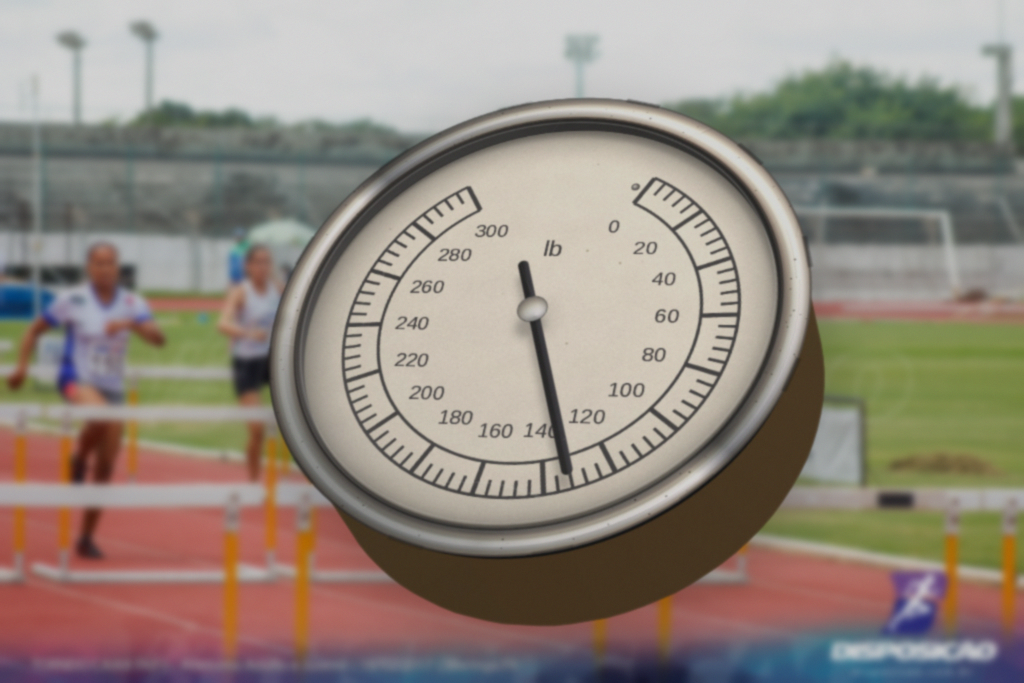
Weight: value=132 unit=lb
